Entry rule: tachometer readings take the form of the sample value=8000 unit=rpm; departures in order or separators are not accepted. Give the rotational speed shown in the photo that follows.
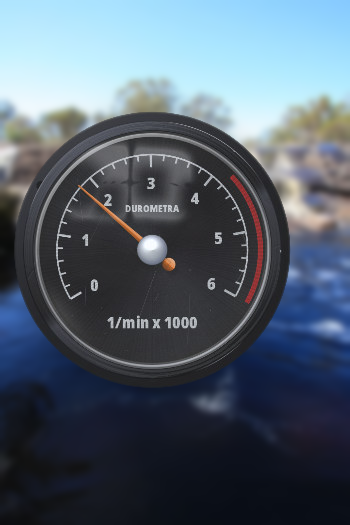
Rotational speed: value=1800 unit=rpm
